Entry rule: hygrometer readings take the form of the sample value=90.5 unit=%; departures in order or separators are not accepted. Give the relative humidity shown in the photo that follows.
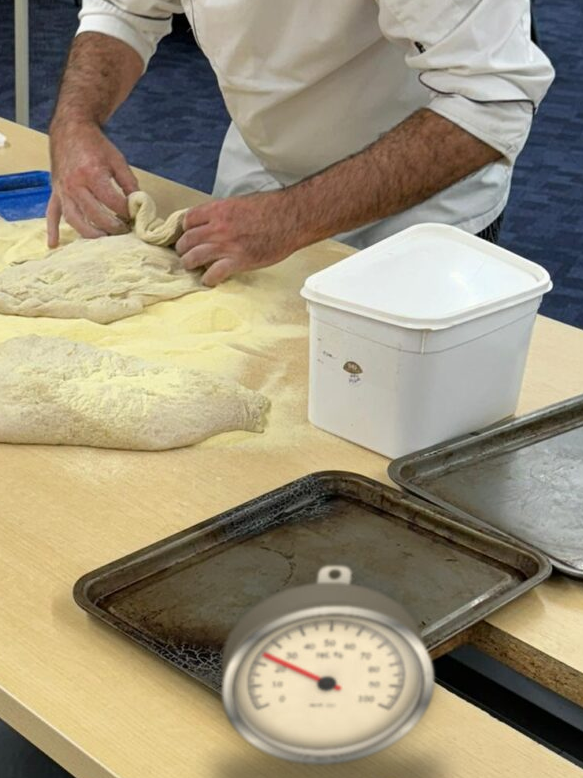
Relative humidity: value=25 unit=%
